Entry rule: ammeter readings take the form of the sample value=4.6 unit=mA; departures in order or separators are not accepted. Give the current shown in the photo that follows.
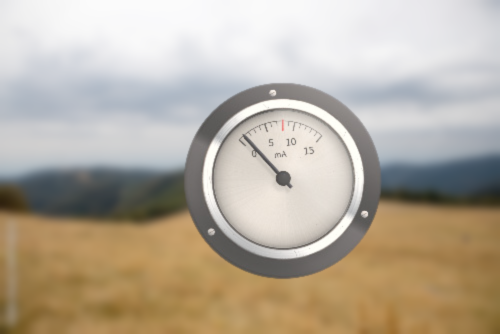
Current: value=1 unit=mA
